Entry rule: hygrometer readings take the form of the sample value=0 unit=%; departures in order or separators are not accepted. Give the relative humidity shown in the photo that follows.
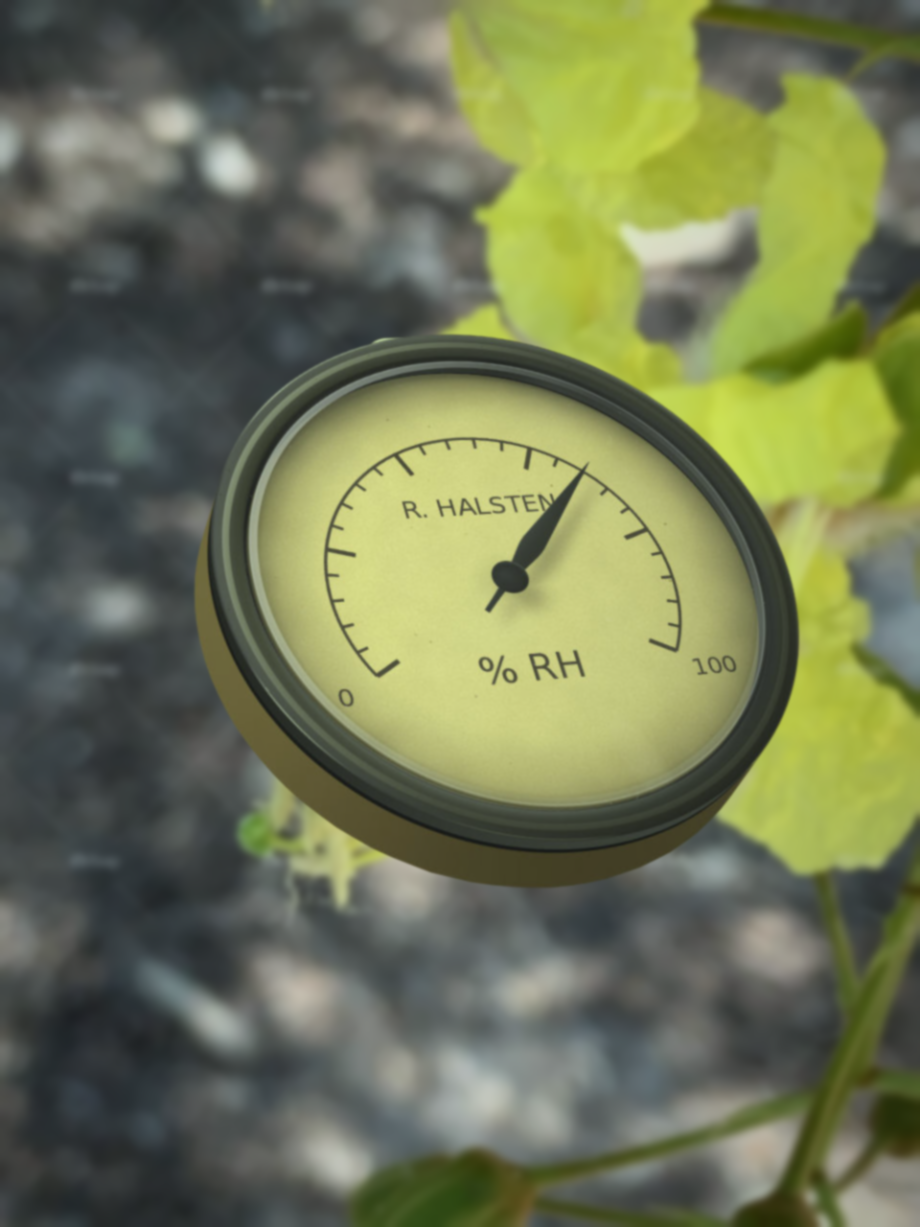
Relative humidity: value=68 unit=%
